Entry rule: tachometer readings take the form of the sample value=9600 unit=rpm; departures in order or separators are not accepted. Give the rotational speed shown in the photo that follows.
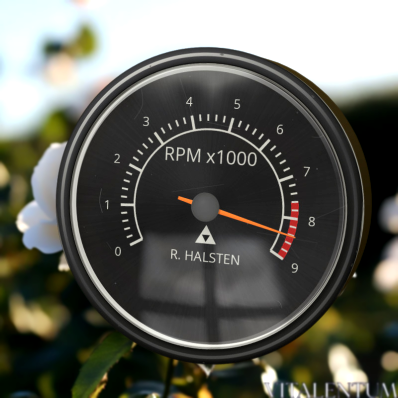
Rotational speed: value=8400 unit=rpm
